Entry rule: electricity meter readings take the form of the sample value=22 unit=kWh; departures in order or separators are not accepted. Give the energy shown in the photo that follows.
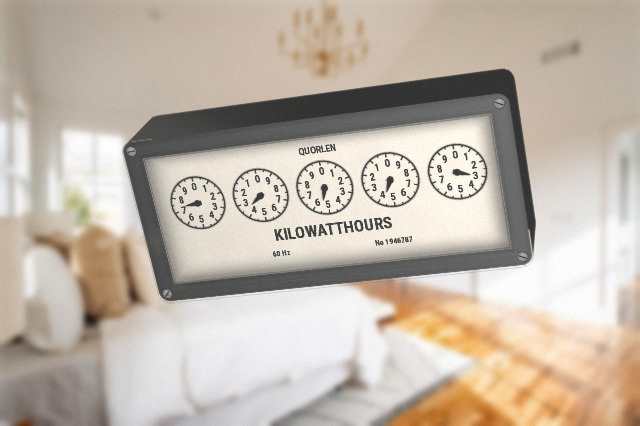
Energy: value=73543 unit=kWh
